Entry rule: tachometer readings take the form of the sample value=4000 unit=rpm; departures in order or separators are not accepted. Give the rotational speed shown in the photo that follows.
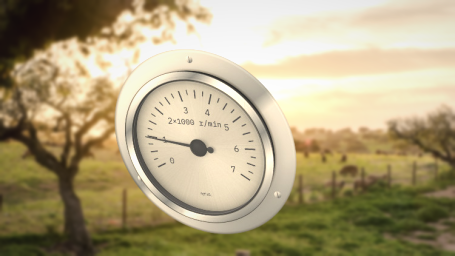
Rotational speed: value=1000 unit=rpm
